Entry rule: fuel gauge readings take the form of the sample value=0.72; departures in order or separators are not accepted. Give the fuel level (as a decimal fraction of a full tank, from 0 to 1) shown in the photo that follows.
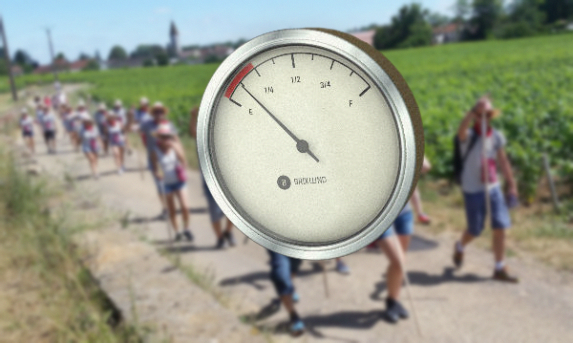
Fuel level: value=0.125
